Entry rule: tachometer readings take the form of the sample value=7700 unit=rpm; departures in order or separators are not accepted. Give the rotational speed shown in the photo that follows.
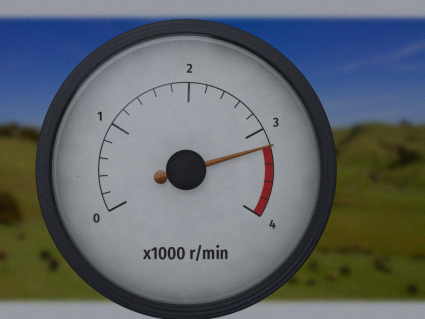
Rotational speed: value=3200 unit=rpm
